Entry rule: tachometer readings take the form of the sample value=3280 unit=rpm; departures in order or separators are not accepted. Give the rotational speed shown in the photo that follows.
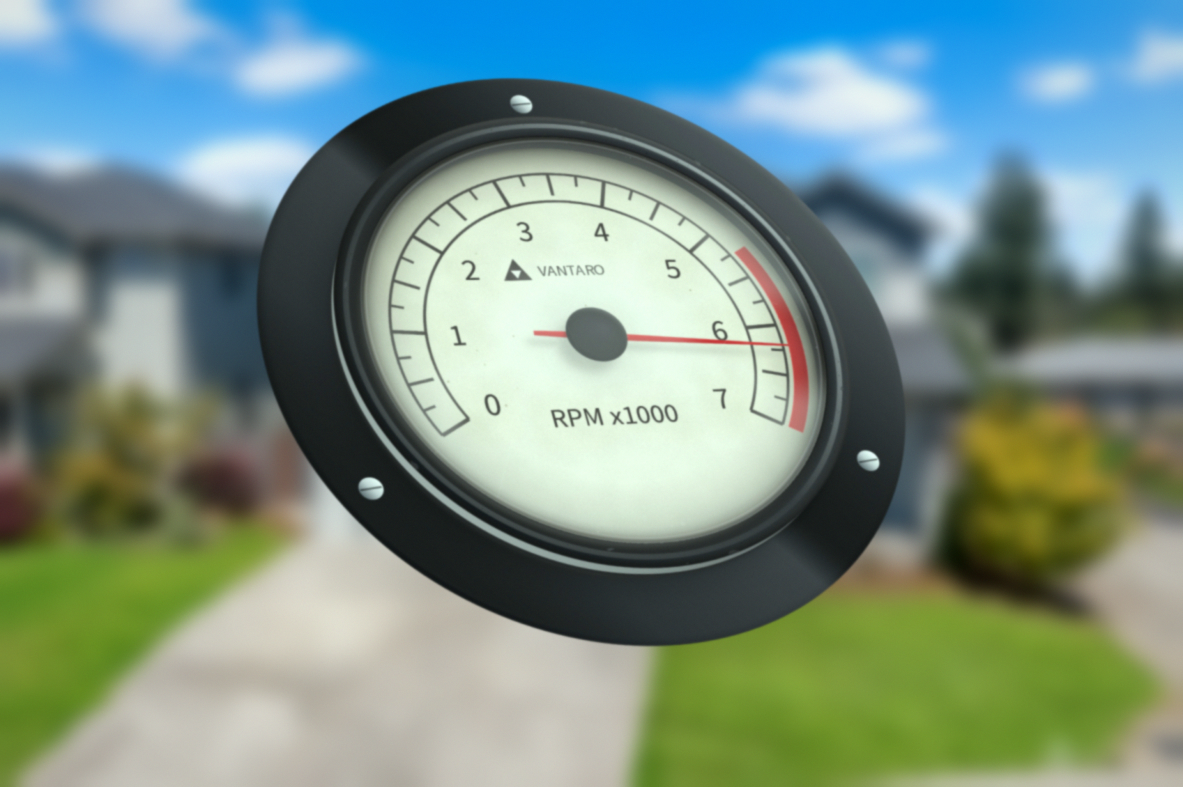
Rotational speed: value=6250 unit=rpm
